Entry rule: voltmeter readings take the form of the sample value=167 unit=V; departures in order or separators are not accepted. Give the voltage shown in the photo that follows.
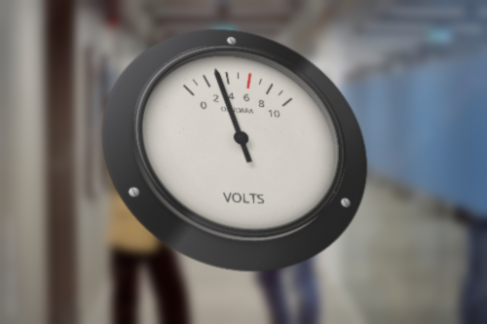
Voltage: value=3 unit=V
